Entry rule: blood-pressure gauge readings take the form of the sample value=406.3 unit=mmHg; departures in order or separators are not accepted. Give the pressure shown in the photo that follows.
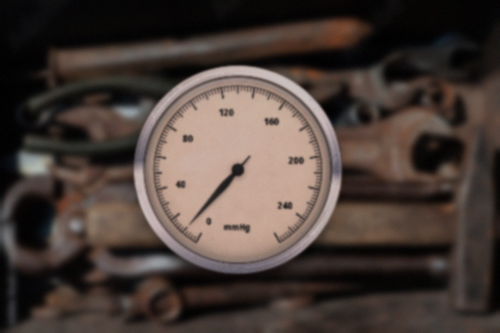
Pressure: value=10 unit=mmHg
